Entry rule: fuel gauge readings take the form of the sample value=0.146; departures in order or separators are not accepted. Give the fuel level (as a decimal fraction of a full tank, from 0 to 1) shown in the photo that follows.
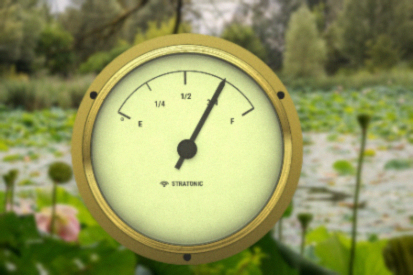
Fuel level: value=0.75
